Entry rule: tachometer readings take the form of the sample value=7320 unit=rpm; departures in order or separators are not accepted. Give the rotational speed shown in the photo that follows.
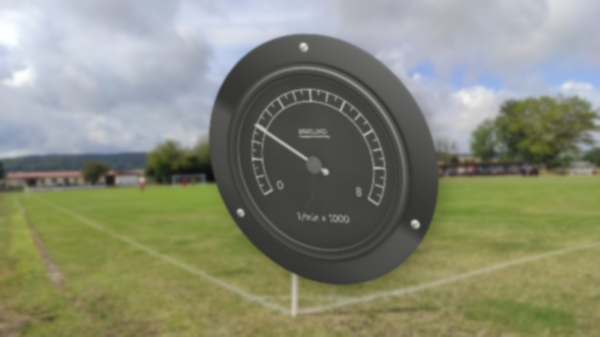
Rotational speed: value=2000 unit=rpm
